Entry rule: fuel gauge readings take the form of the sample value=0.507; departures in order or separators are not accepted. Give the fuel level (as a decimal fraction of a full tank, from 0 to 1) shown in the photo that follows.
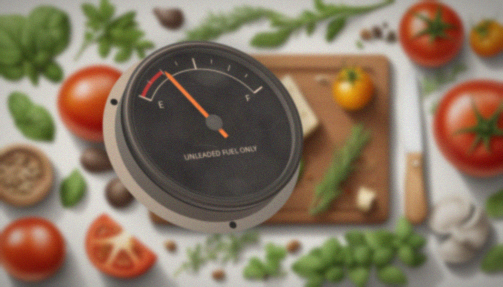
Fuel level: value=0.25
